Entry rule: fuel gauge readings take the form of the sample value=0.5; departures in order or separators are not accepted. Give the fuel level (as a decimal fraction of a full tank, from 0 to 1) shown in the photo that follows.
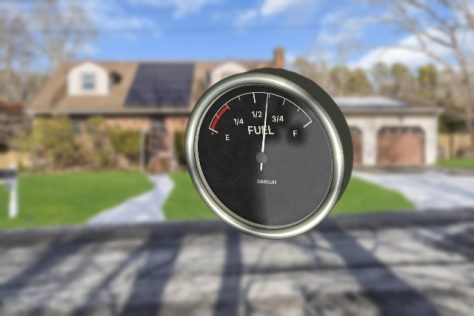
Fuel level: value=0.625
